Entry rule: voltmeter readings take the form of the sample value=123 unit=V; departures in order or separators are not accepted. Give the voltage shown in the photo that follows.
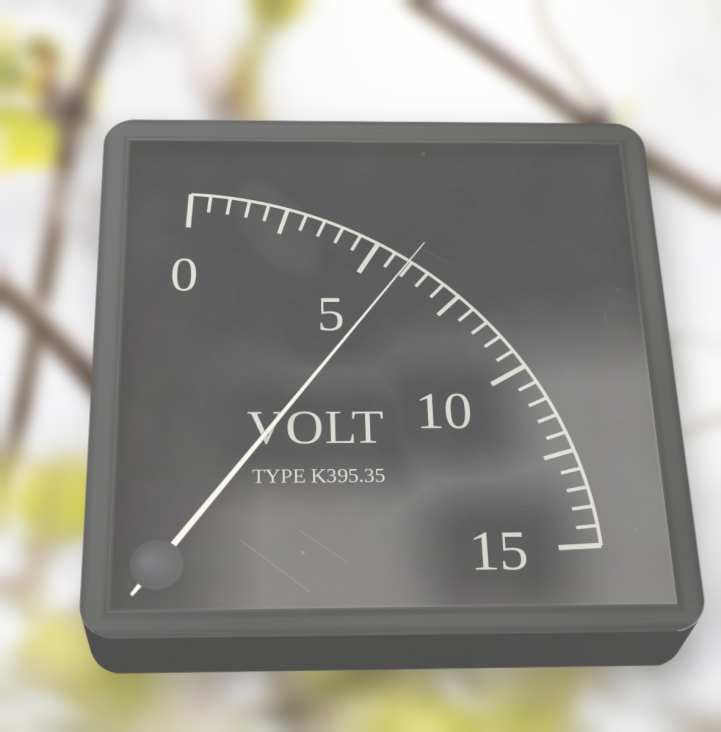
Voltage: value=6 unit=V
